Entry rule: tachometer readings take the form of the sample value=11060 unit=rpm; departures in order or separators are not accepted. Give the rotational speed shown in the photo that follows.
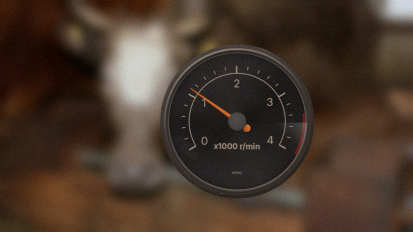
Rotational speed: value=1100 unit=rpm
